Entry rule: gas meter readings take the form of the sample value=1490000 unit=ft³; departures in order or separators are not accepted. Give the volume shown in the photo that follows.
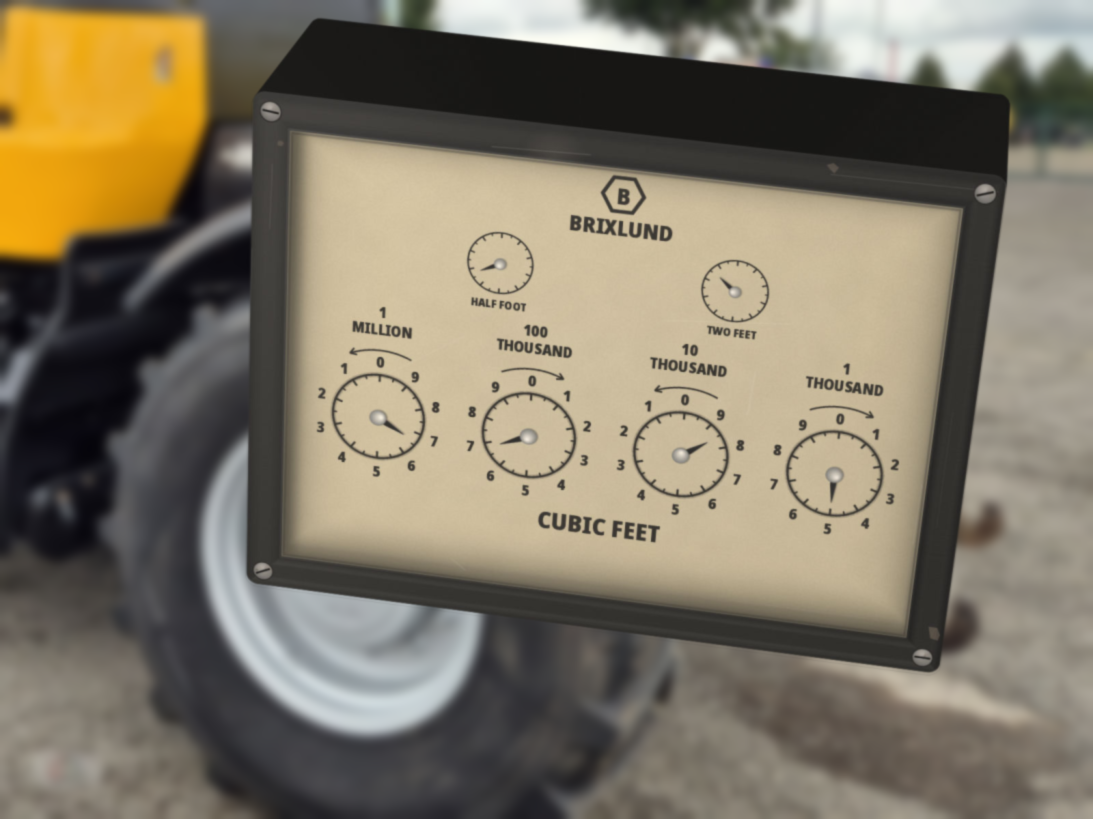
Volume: value=668500 unit=ft³
